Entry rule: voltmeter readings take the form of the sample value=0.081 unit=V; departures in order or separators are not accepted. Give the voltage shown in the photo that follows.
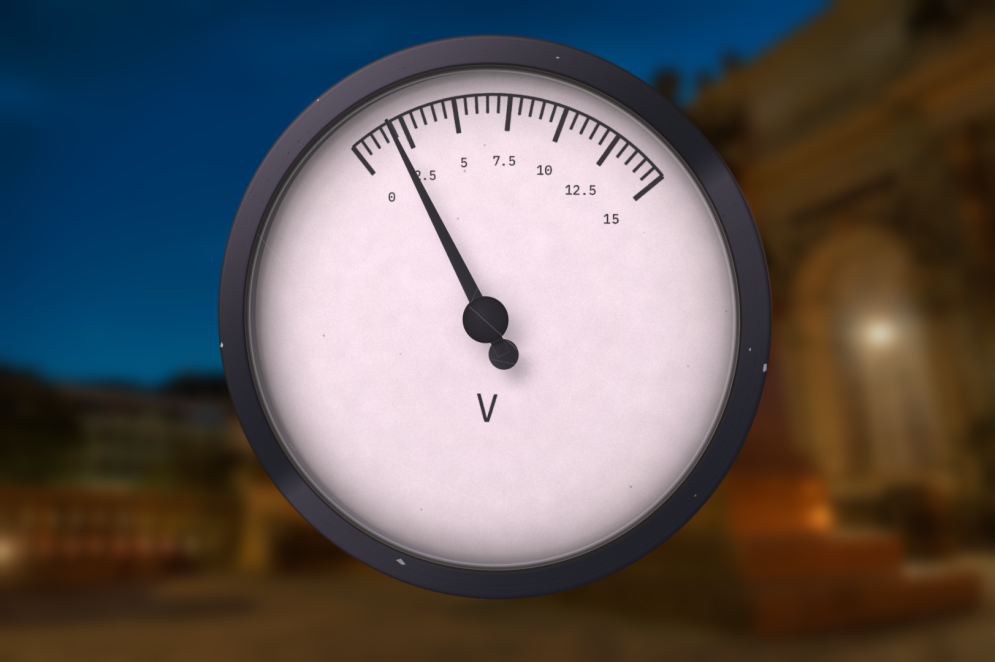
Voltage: value=2 unit=V
